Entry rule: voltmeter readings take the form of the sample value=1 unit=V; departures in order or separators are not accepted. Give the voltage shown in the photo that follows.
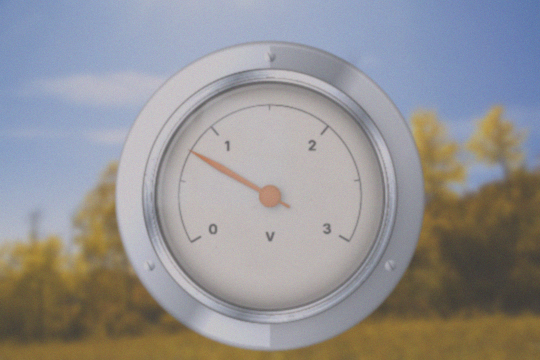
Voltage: value=0.75 unit=V
